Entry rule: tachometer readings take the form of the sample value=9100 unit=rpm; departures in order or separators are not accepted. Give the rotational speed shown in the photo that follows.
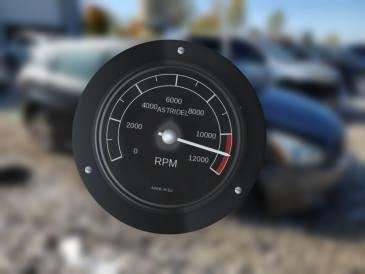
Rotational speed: value=11000 unit=rpm
